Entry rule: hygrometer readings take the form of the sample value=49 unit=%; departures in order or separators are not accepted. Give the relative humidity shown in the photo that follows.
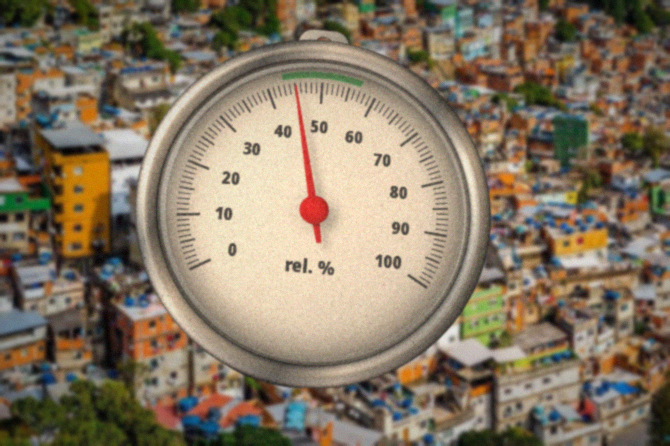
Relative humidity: value=45 unit=%
